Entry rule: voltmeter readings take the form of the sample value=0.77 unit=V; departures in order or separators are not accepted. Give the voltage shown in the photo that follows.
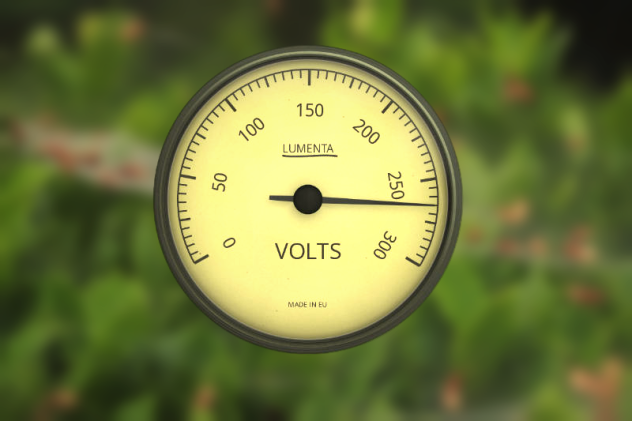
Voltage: value=265 unit=V
